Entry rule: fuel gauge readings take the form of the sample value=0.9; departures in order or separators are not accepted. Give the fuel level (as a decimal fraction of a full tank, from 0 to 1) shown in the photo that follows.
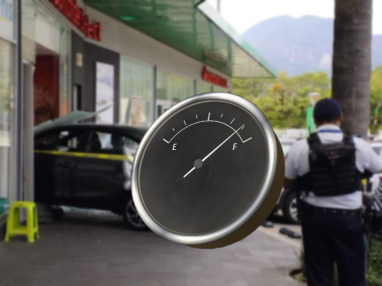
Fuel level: value=0.875
